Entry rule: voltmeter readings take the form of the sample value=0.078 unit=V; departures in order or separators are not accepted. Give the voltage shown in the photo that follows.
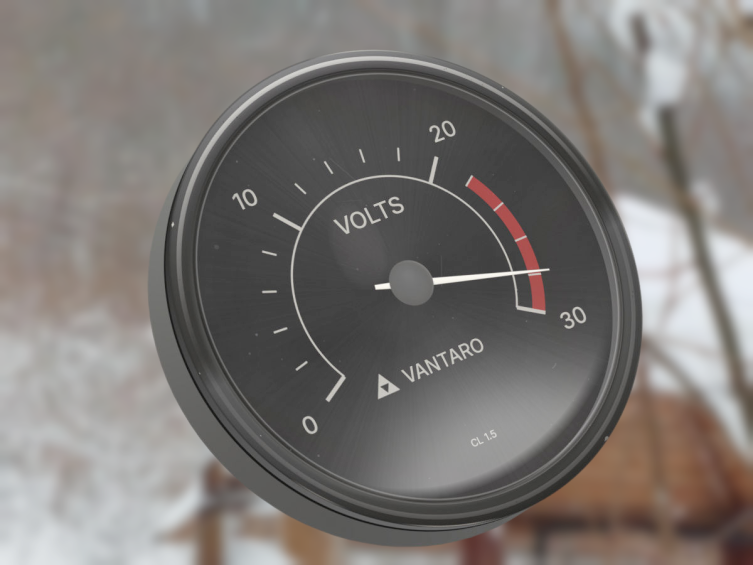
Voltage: value=28 unit=V
